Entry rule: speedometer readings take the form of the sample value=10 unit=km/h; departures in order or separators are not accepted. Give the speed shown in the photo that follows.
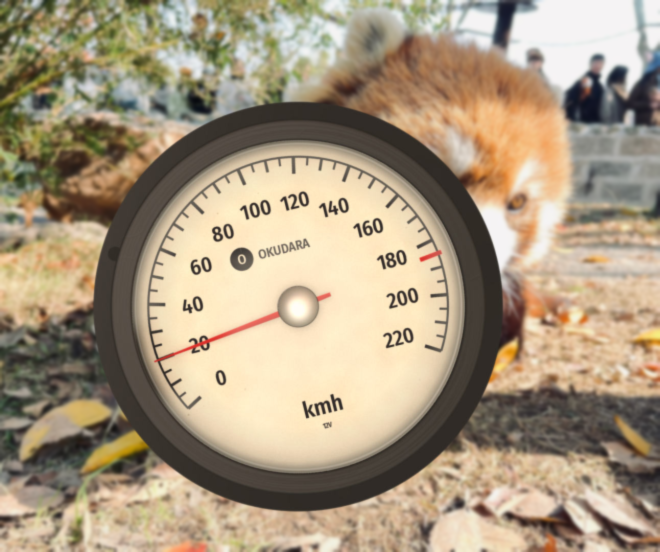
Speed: value=20 unit=km/h
